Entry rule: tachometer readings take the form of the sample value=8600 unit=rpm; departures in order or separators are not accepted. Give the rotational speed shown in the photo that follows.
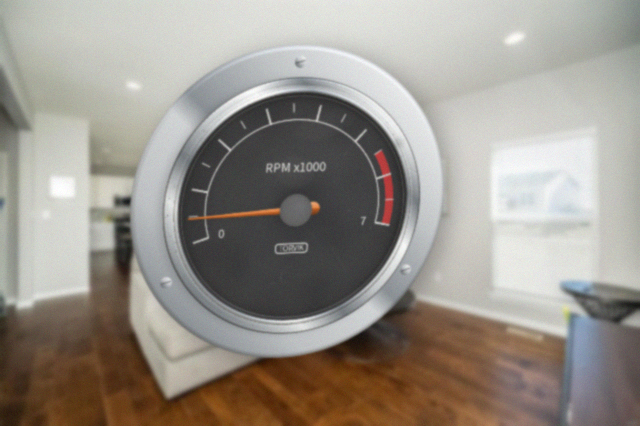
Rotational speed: value=500 unit=rpm
